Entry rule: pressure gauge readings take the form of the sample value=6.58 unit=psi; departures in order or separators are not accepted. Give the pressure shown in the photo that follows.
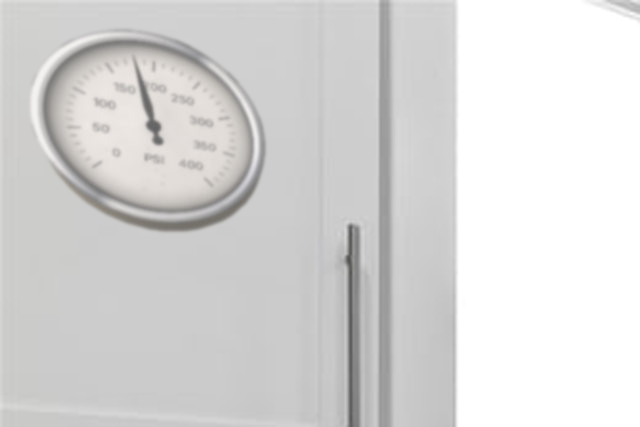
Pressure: value=180 unit=psi
